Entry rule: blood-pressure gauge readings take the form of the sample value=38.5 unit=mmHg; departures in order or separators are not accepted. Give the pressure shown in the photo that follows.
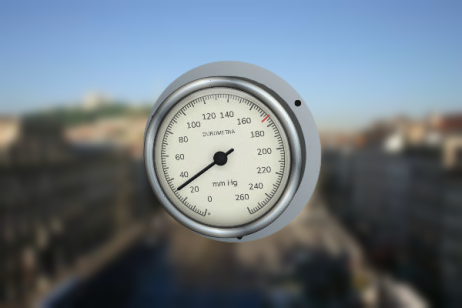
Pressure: value=30 unit=mmHg
